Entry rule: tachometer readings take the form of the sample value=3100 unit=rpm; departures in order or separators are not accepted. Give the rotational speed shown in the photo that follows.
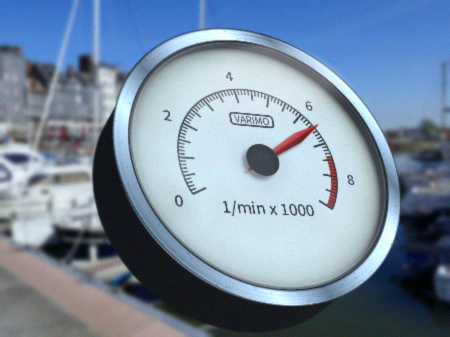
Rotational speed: value=6500 unit=rpm
